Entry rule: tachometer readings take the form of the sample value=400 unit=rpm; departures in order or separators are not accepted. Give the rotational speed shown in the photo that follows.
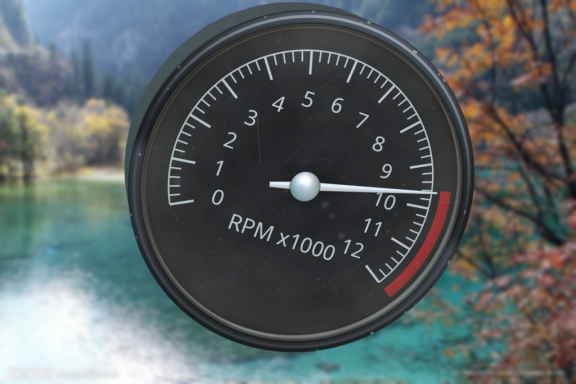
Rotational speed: value=9600 unit=rpm
